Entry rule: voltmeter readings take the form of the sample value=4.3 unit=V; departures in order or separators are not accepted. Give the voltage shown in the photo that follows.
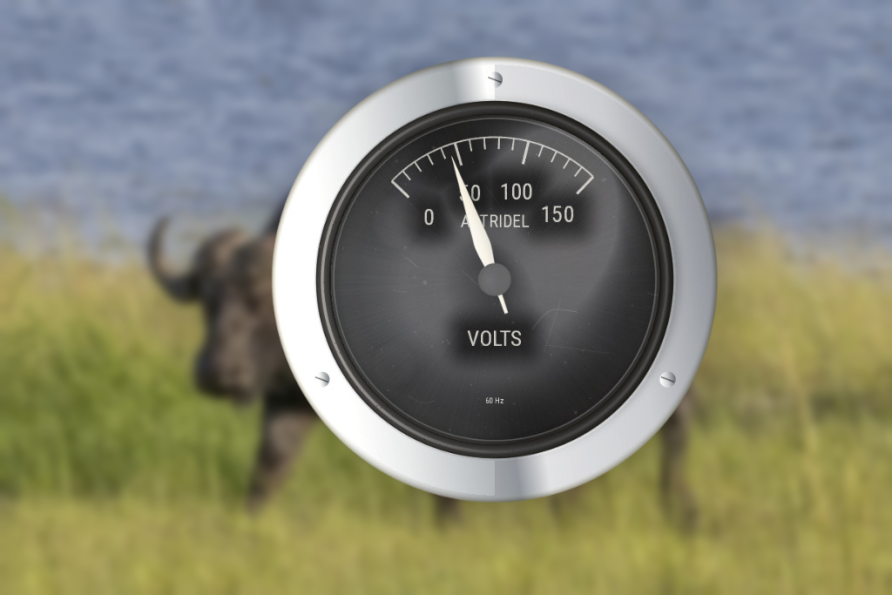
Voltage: value=45 unit=V
